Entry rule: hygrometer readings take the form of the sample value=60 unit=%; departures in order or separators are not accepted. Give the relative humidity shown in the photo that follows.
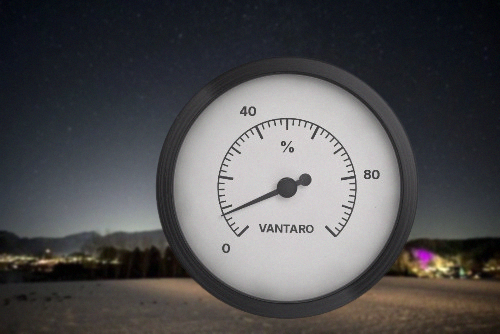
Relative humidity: value=8 unit=%
